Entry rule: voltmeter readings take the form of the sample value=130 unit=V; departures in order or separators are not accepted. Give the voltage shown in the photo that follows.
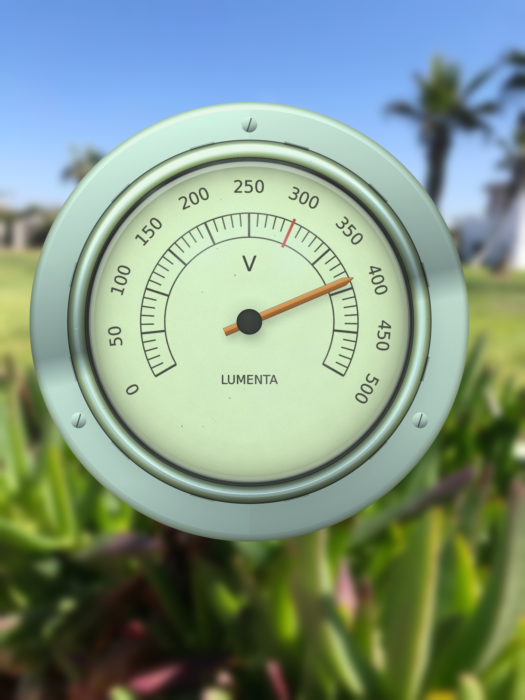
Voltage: value=390 unit=V
